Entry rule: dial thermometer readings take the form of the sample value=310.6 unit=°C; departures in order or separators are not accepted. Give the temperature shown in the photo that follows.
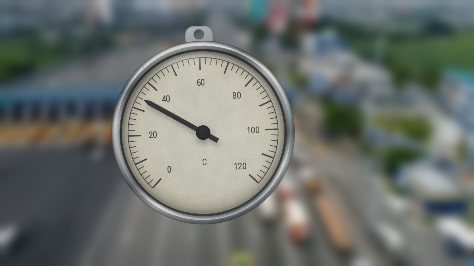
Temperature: value=34 unit=°C
